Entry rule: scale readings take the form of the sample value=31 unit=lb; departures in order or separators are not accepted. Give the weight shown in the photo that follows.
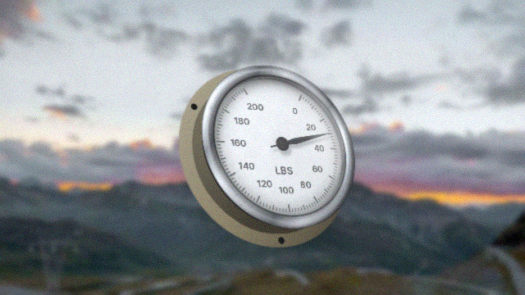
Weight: value=30 unit=lb
